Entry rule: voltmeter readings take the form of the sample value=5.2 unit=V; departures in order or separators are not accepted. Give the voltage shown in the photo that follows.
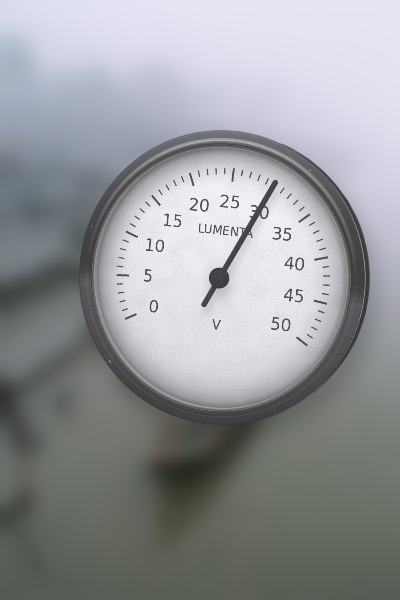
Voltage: value=30 unit=V
